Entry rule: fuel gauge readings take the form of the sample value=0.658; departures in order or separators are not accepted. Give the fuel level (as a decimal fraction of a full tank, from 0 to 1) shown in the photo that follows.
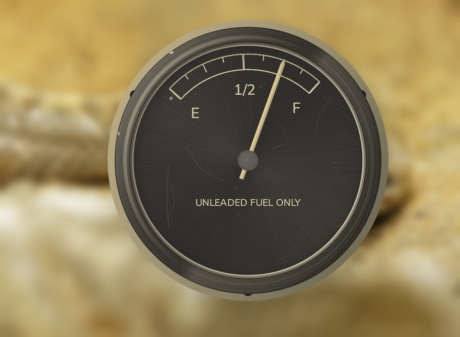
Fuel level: value=0.75
